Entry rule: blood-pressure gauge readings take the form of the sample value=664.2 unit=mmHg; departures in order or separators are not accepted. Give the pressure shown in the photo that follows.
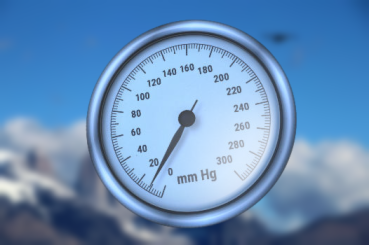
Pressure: value=10 unit=mmHg
